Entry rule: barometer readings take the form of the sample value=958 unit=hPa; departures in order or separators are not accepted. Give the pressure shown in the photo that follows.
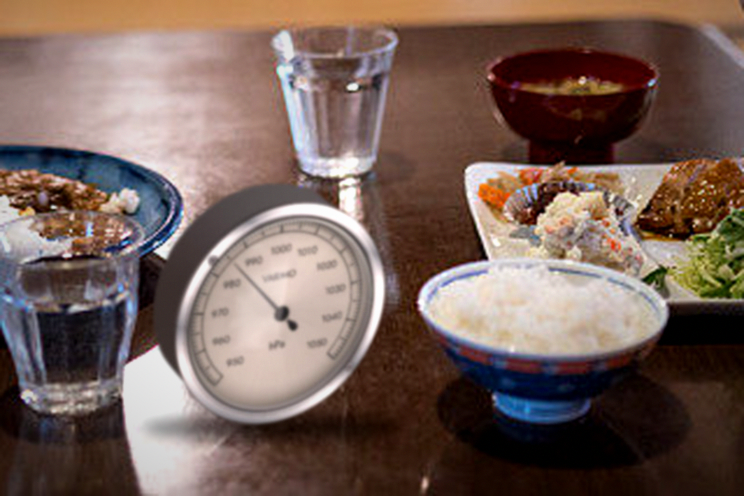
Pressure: value=985 unit=hPa
